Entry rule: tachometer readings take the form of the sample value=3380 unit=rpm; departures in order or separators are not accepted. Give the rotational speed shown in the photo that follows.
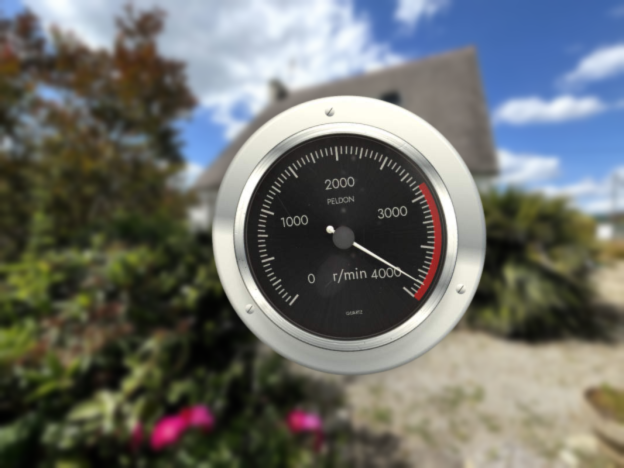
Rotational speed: value=3850 unit=rpm
